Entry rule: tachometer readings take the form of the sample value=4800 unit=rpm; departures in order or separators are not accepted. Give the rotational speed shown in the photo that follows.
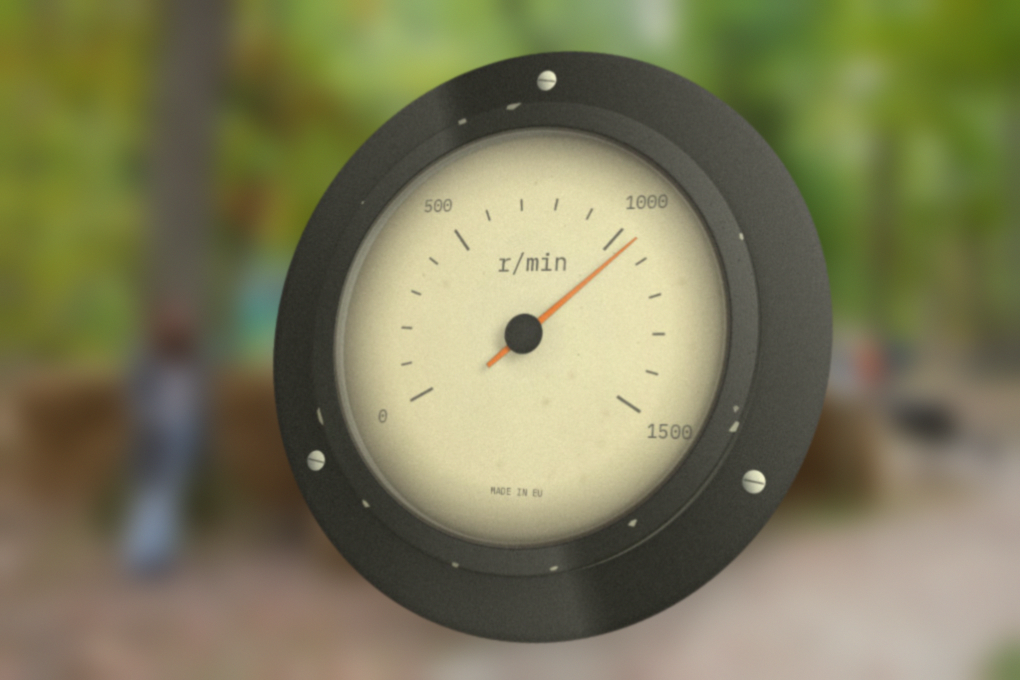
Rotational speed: value=1050 unit=rpm
